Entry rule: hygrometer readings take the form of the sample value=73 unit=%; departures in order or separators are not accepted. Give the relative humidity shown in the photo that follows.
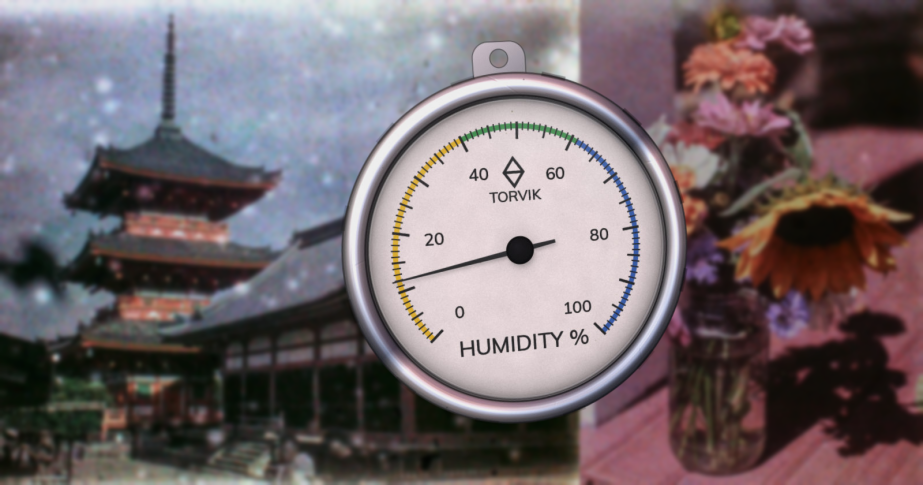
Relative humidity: value=12 unit=%
